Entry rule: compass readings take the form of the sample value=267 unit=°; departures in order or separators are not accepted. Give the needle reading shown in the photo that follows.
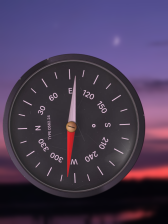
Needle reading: value=277.5 unit=°
